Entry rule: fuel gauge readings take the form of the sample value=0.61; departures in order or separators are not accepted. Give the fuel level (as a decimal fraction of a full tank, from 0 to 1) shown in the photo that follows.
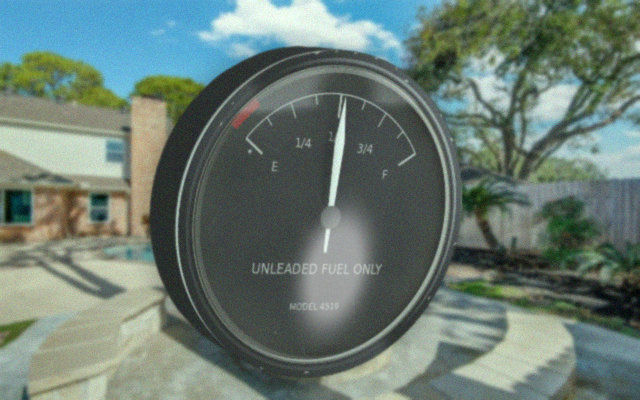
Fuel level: value=0.5
